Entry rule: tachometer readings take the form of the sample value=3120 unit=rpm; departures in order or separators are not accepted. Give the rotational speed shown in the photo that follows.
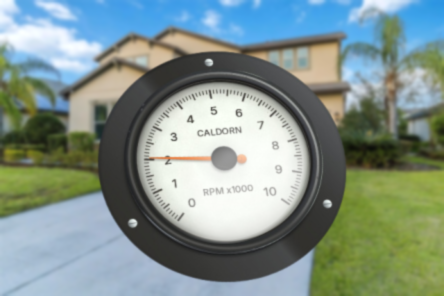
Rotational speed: value=2000 unit=rpm
